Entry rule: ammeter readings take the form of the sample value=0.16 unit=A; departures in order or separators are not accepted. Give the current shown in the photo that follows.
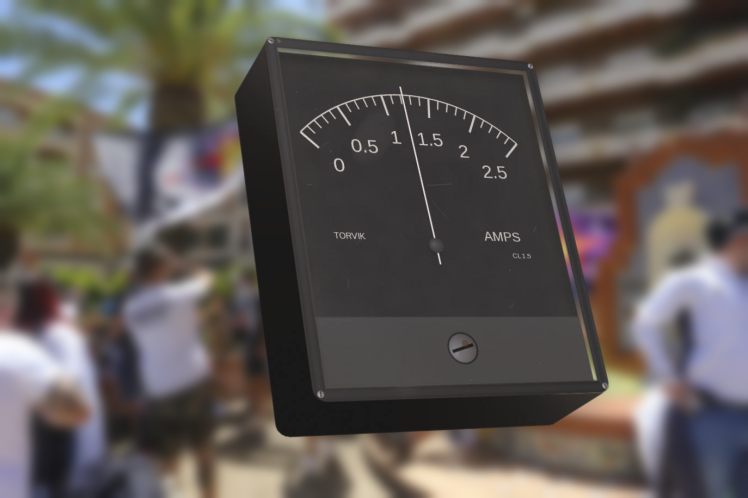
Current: value=1.2 unit=A
